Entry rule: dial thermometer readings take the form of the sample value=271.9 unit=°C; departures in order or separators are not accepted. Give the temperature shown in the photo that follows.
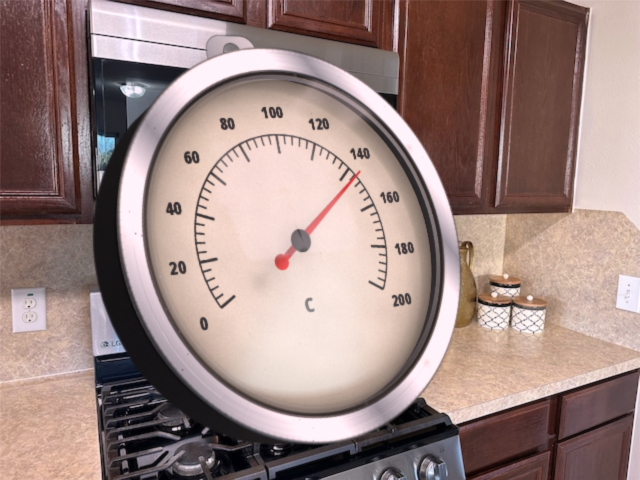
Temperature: value=144 unit=°C
